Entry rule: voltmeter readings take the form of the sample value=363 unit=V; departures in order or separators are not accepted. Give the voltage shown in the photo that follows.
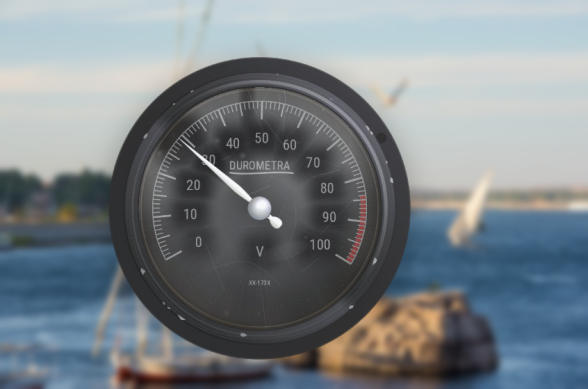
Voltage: value=29 unit=V
